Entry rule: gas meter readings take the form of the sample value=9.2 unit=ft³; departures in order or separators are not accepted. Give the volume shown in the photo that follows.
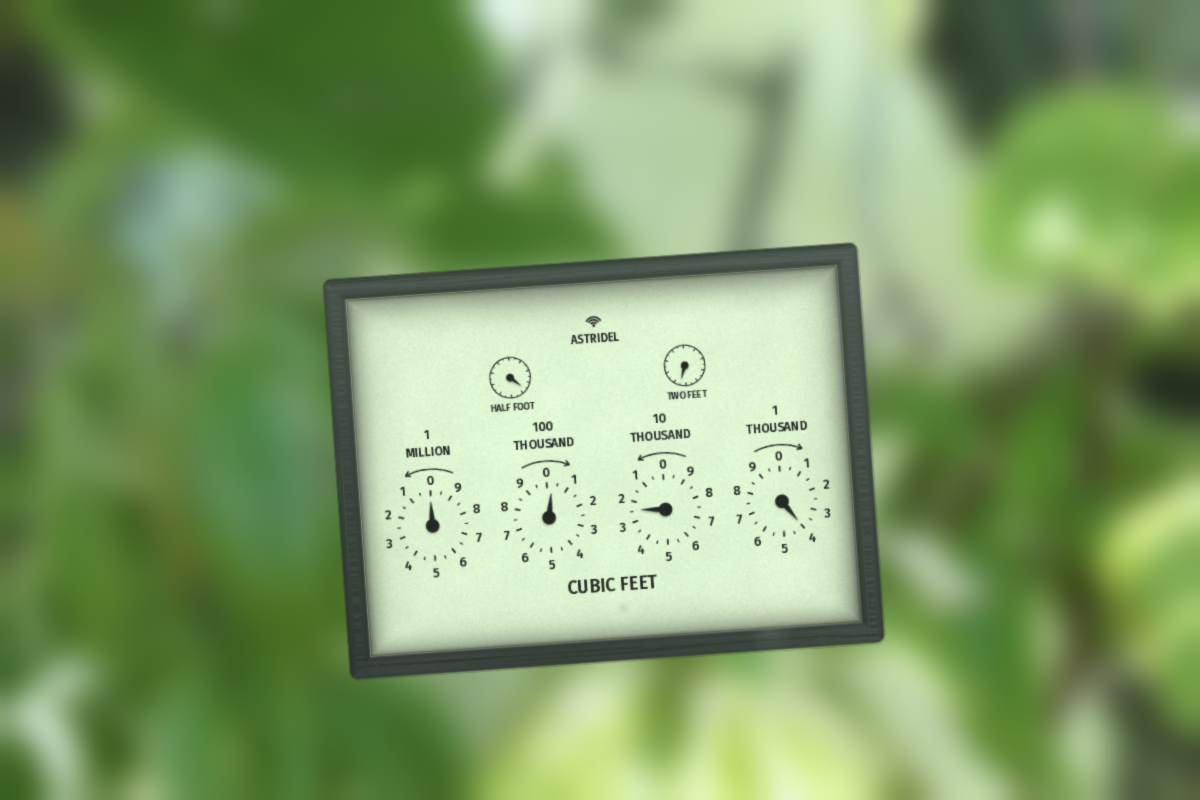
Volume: value=2400 unit=ft³
